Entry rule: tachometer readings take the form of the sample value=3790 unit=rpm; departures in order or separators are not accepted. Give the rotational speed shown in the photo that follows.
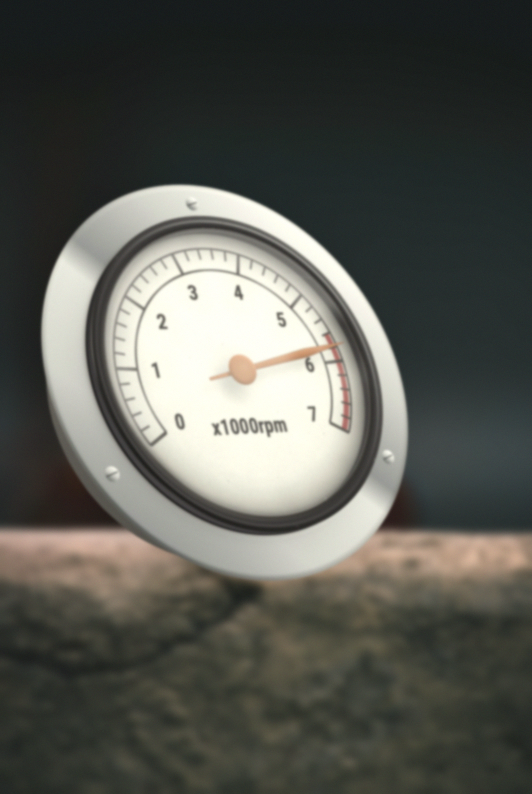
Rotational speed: value=5800 unit=rpm
